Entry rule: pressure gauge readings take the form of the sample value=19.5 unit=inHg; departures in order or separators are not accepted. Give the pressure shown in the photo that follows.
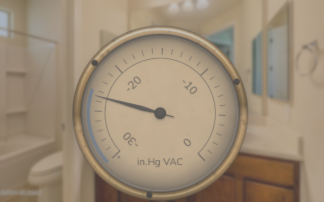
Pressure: value=-23.5 unit=inHg
